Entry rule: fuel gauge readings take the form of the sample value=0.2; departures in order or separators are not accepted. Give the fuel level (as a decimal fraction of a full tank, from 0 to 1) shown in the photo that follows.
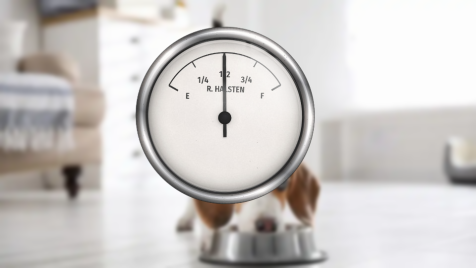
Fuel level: value=0.5
